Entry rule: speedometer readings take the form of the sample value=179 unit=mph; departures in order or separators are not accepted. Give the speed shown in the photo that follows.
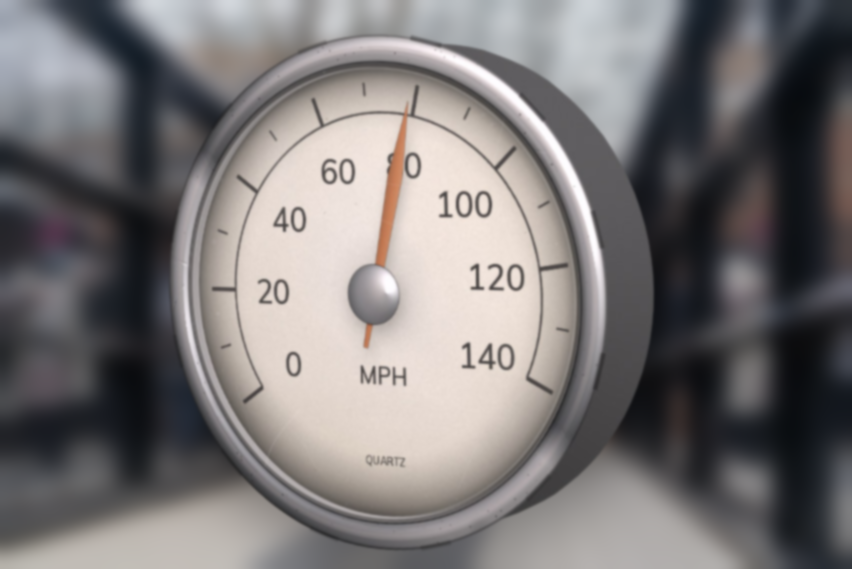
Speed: value=80 unit=mph
